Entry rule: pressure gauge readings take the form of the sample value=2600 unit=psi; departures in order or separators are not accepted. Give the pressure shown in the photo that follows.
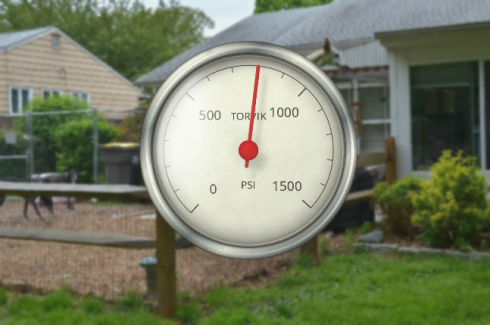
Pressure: value=800 unit=psi
